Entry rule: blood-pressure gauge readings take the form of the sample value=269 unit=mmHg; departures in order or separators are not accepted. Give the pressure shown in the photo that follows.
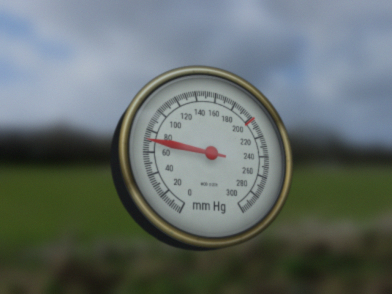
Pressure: value=70 unit=mmHg
